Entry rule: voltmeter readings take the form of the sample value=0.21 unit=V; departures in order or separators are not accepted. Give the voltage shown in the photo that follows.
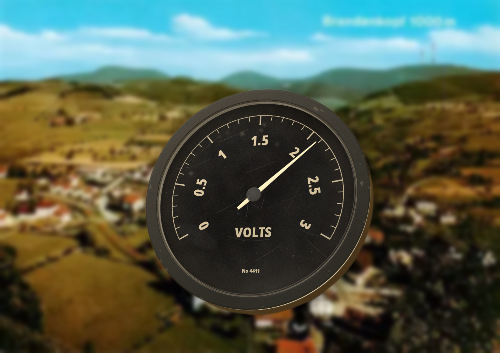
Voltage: value=2.1 unit=V
